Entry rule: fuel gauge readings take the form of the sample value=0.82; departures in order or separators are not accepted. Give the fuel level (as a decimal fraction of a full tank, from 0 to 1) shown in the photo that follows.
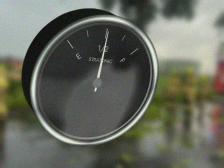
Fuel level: value=0.5
